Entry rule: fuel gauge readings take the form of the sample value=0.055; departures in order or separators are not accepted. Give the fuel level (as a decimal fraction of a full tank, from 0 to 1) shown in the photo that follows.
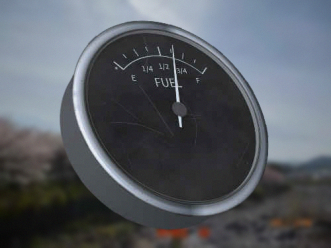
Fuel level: value=0.625
